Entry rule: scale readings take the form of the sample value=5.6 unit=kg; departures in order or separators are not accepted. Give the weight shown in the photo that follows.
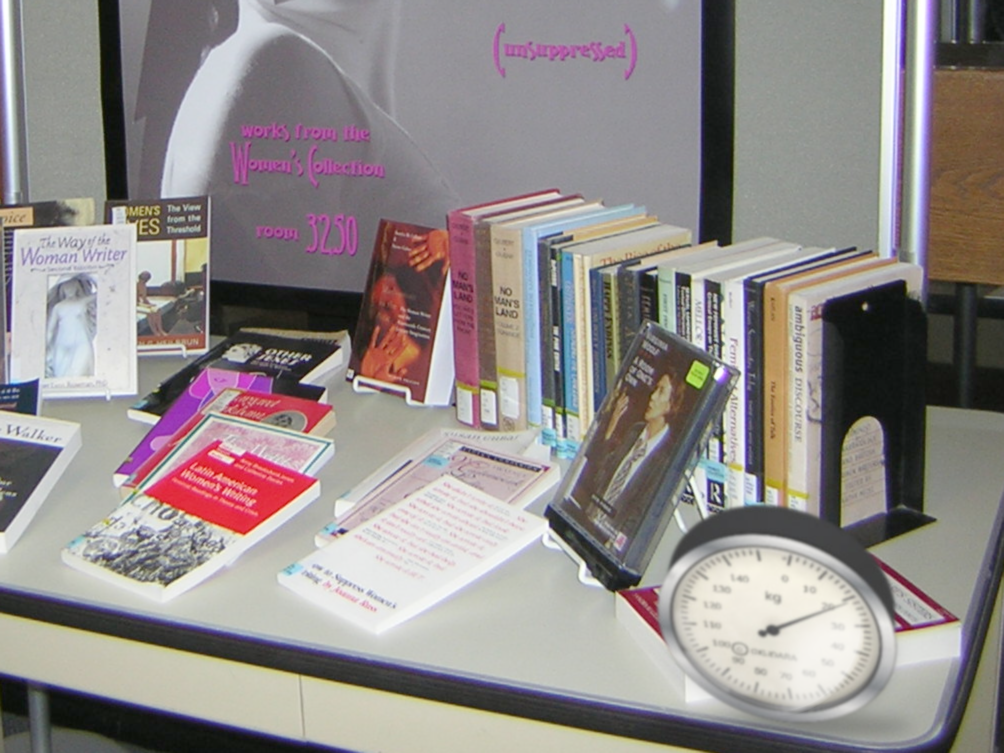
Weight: value=20 unit=kg
